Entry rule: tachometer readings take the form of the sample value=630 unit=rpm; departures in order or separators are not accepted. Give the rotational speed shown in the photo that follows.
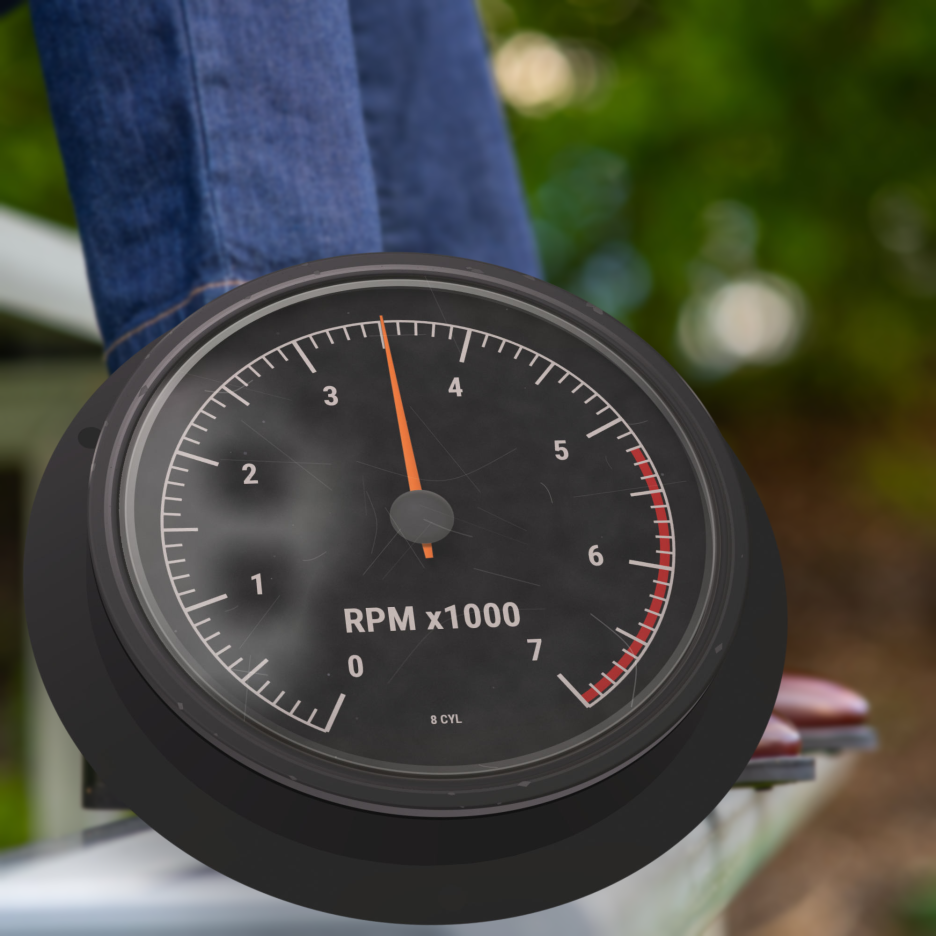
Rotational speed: value=3500 unit=rpm
